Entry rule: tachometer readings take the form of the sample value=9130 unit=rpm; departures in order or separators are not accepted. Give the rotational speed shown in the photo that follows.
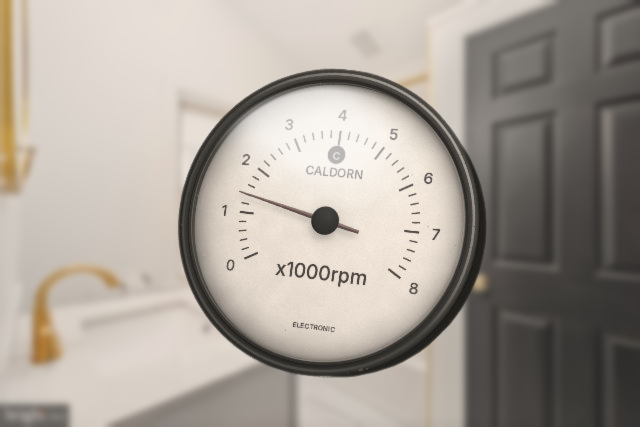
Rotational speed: value=1400 unit=rpm
